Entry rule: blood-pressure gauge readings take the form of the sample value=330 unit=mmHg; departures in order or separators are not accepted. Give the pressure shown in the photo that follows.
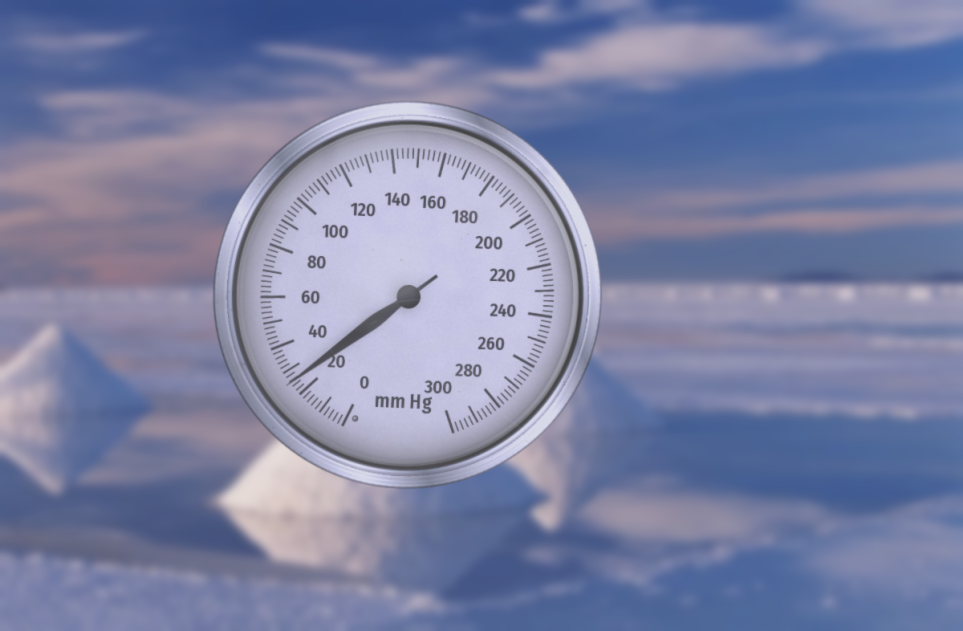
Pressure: value=26 unit=mmHg
